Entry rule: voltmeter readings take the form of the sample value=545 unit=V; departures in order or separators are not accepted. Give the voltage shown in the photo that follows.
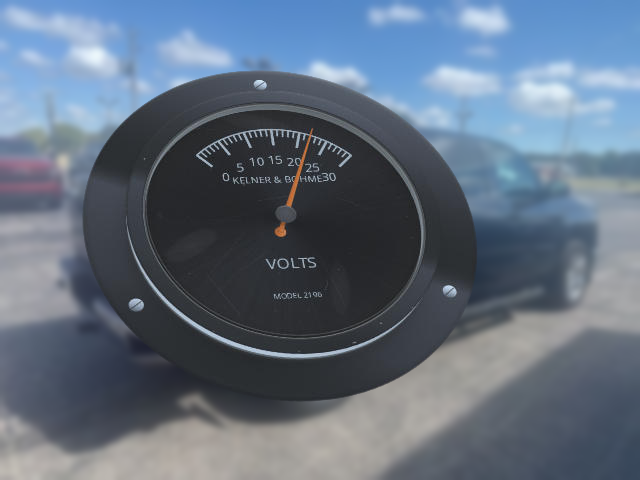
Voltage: value=22 unit=V
